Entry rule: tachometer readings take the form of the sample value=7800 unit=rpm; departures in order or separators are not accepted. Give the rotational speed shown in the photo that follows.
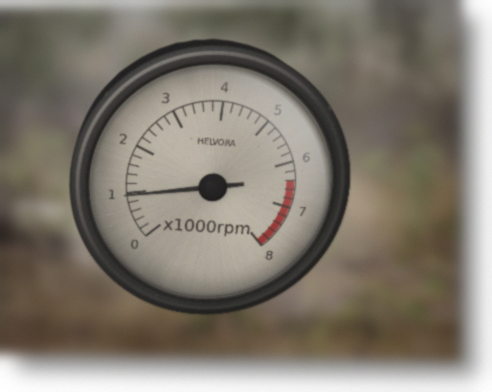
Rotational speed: value=1000 unit=rpm
